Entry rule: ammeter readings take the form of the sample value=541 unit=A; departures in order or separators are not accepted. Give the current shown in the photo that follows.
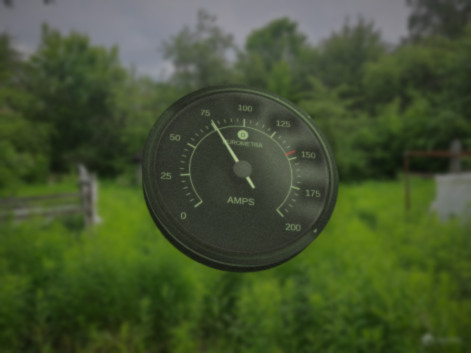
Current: value=75 unit=A
